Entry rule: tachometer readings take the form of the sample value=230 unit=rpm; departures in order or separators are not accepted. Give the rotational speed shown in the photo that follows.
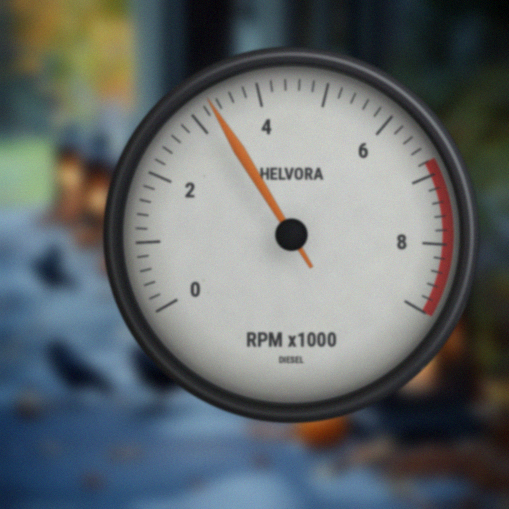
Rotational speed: value=3300 unit=rpm
